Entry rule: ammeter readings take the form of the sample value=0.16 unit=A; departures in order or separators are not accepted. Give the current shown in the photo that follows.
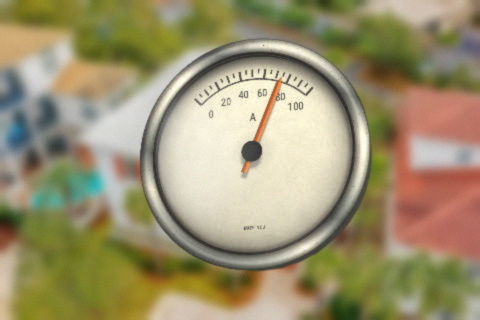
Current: value=75 unit=A
